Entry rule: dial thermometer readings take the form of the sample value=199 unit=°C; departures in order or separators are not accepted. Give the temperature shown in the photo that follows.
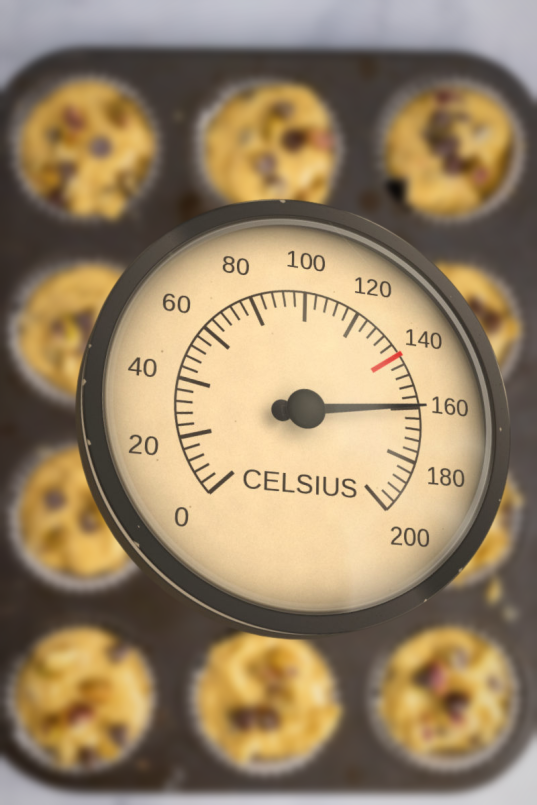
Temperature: value=160 unit=°C
